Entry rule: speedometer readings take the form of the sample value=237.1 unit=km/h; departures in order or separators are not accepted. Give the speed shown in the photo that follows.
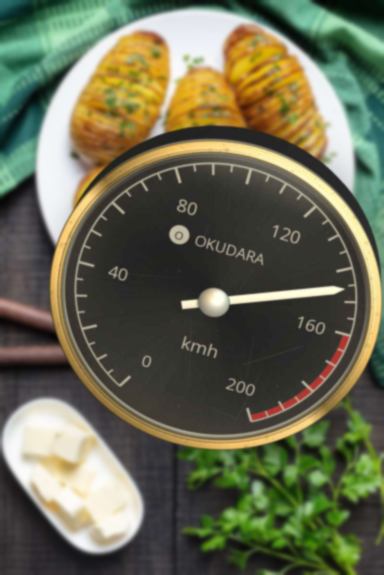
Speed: value=145 unit=km/h
